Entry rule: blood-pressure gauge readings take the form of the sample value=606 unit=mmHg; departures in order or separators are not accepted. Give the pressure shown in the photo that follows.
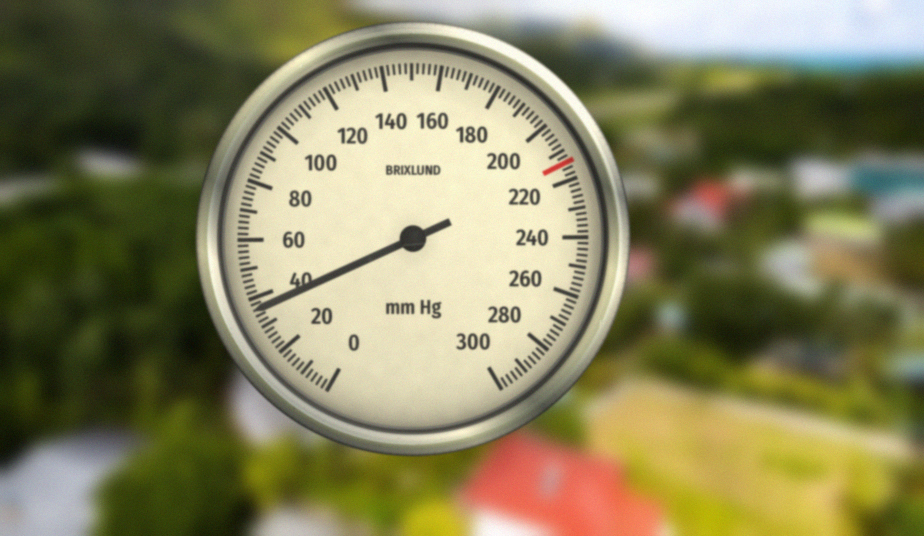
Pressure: value=36 unit=mmHg
